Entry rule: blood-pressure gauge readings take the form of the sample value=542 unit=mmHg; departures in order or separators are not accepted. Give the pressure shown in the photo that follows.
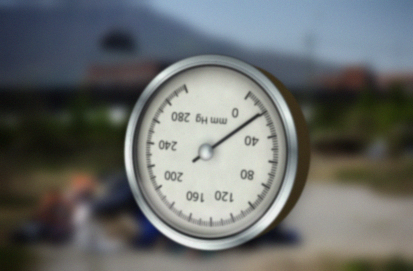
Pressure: value=20 unit=mmHg
